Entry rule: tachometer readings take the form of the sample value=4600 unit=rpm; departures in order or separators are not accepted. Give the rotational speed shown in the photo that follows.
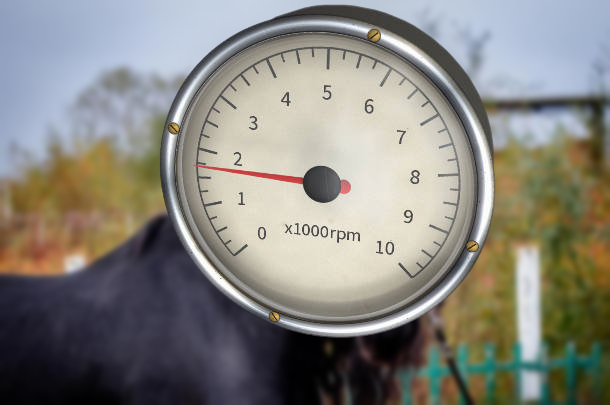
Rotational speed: value=1750 unit=rpm
